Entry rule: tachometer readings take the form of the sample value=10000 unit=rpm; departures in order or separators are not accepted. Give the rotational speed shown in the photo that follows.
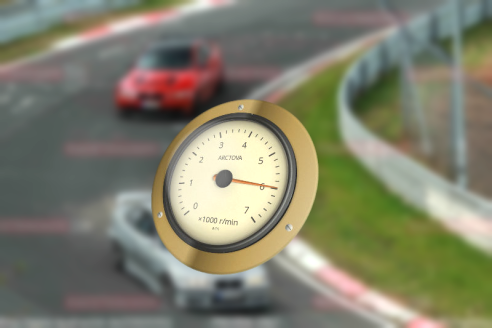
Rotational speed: value=6000 unit=rpm
